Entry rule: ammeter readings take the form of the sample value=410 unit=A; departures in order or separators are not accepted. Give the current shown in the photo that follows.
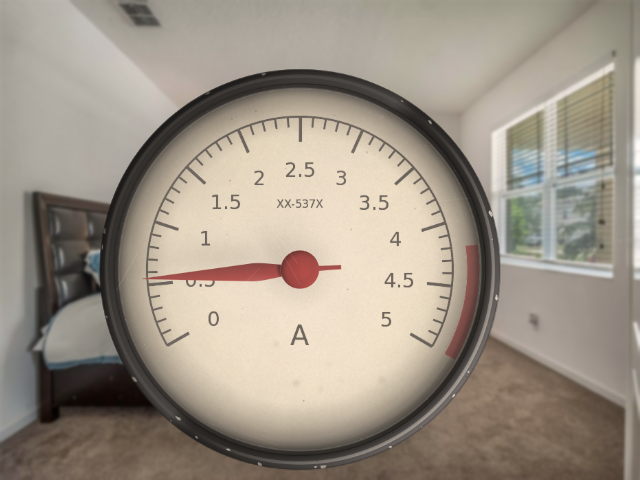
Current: value=0.55 unit=A
